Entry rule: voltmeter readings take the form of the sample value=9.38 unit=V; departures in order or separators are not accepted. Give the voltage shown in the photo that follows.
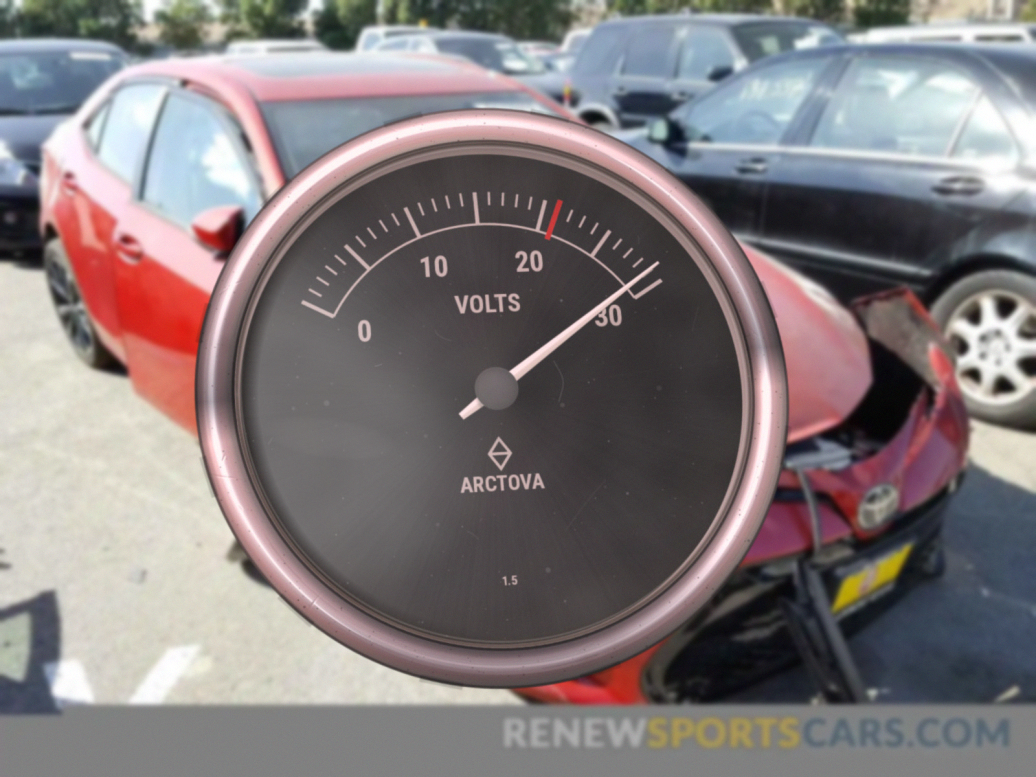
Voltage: value=29 unit=V
